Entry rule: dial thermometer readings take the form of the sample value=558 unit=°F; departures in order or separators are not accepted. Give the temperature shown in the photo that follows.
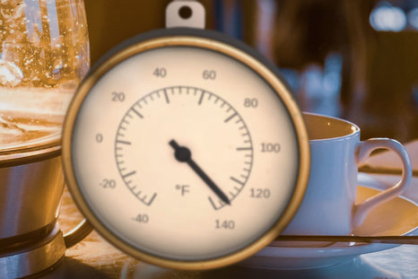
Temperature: value=132 unit=°F
